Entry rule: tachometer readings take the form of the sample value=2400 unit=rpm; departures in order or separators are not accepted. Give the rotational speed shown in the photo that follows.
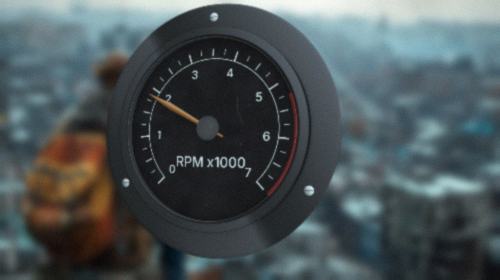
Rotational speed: value=1875 unit=rpm
